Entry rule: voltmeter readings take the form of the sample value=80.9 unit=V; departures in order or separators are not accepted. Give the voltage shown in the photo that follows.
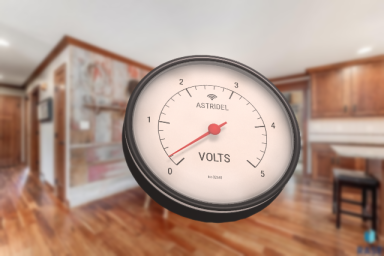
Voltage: value=0.2 unit=V
